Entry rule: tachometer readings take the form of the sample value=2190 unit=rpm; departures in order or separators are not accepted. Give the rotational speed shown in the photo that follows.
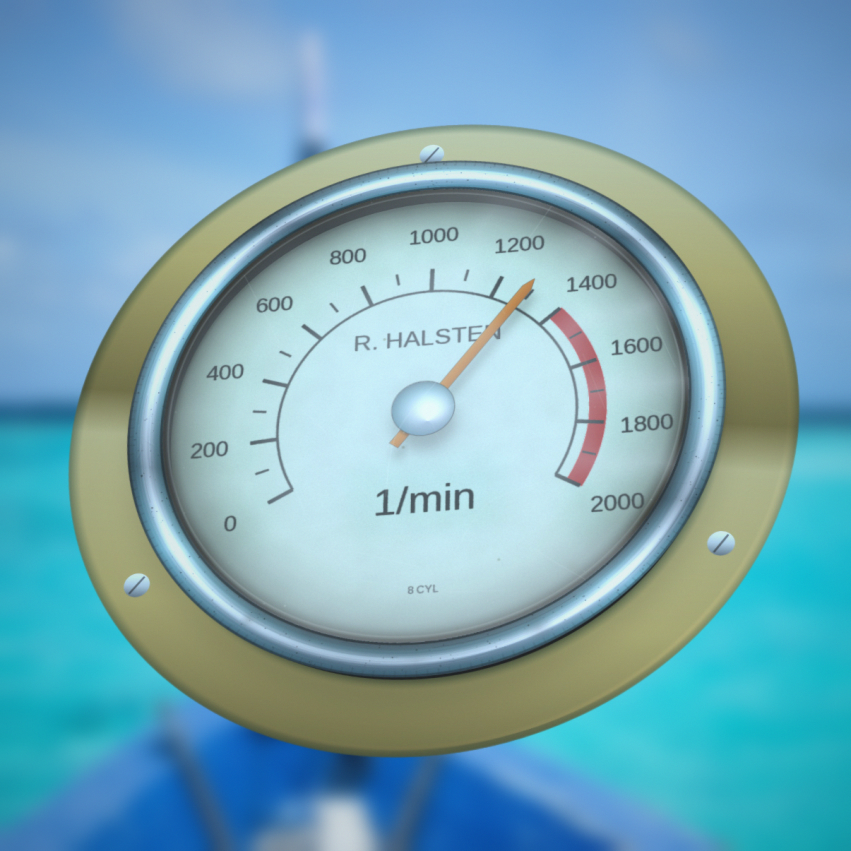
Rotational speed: value=1300 unit=rpm
